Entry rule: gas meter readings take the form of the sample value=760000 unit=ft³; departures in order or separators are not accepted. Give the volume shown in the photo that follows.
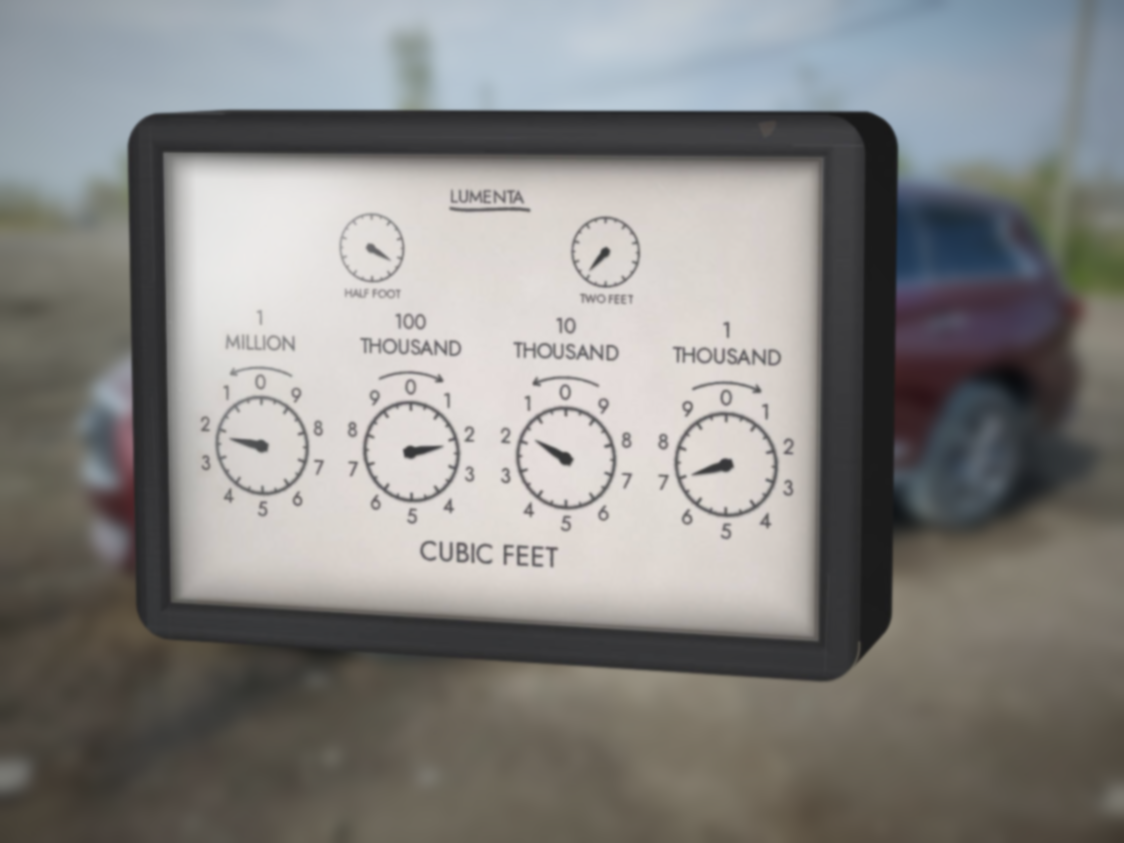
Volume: value=221700 unit=ft³
